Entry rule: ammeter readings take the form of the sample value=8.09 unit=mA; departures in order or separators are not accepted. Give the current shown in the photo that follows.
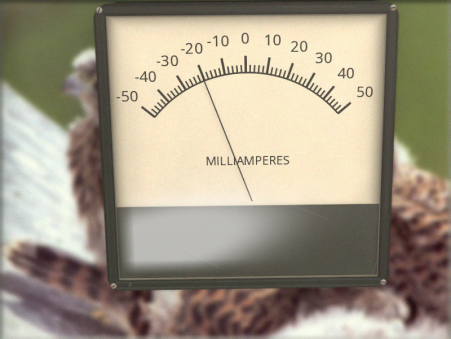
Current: value=-20 unit=mA
